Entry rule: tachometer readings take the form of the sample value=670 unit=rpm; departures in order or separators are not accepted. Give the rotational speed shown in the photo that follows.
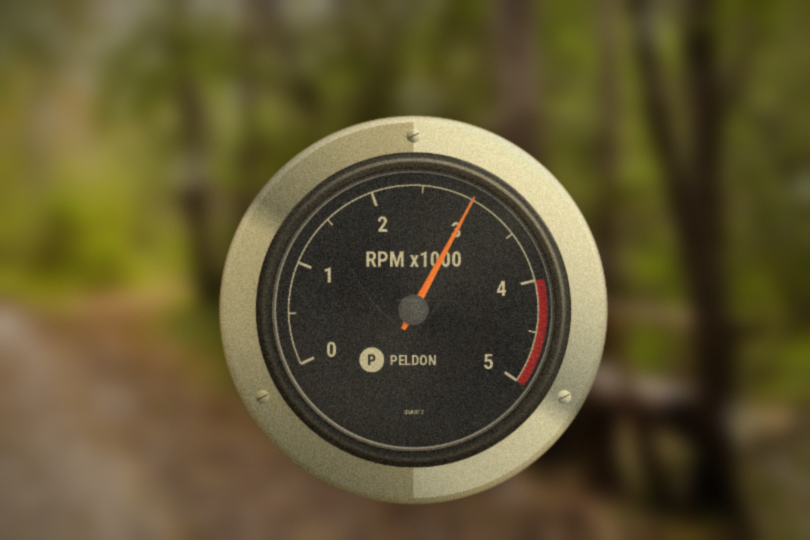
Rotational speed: value=3000 unit=rpm
